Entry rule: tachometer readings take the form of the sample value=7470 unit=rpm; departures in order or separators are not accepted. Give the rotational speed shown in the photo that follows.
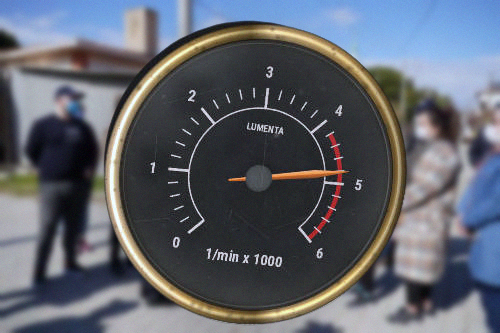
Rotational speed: value=4800 unit=rpm
